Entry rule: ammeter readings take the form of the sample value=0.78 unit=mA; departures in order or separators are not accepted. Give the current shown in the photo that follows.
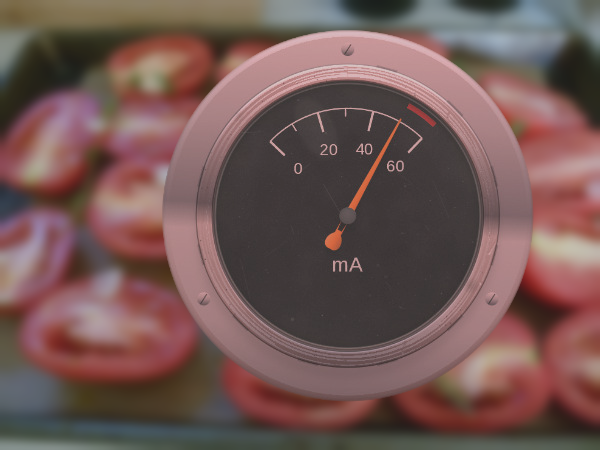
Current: value=50 unit=mA
